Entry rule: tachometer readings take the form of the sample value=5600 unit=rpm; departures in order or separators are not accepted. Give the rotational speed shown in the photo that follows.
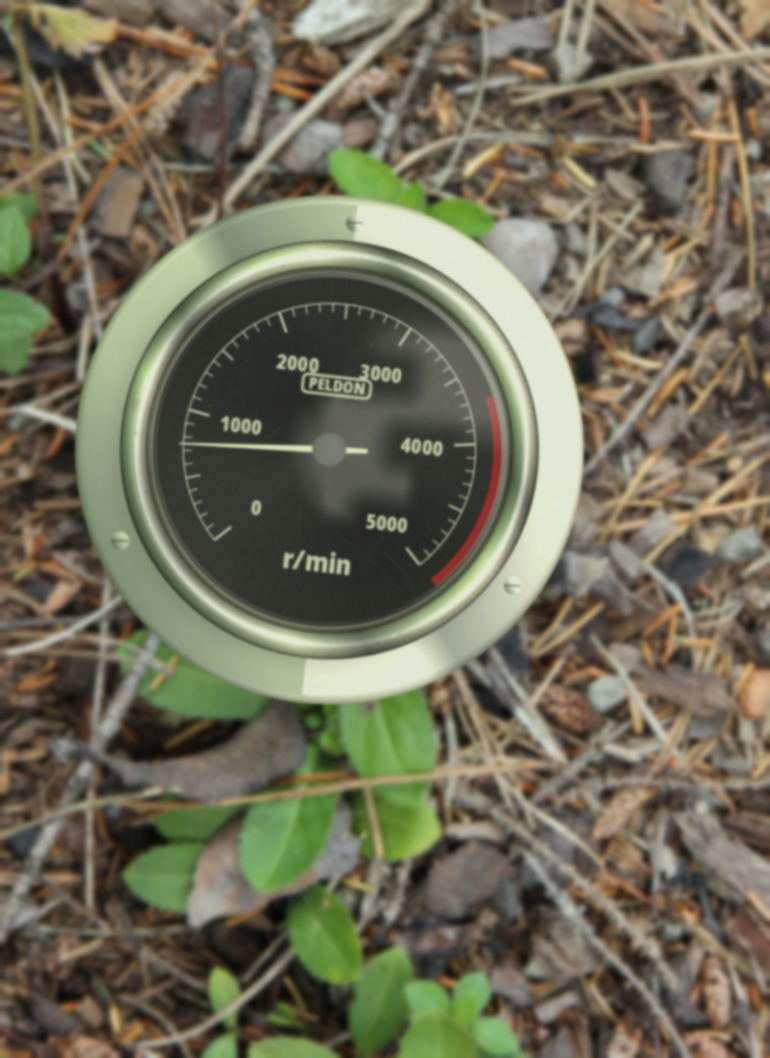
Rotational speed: value=750 unit=rpm
